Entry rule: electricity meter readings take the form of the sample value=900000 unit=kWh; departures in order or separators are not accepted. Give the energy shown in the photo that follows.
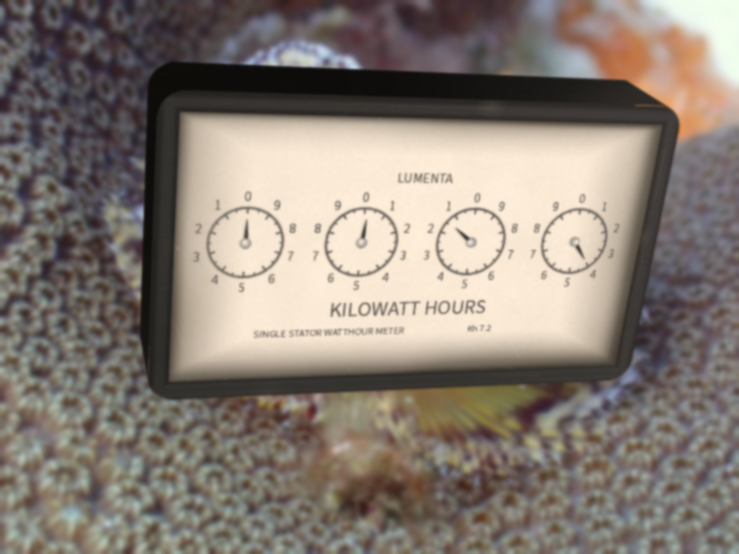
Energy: value=14 unit=kWh
